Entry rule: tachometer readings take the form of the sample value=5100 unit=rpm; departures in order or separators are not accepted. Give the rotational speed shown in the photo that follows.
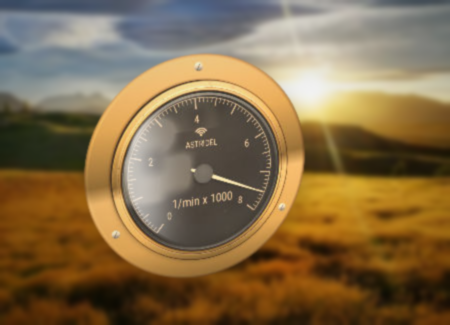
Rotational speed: value=7500 unit=rpm
